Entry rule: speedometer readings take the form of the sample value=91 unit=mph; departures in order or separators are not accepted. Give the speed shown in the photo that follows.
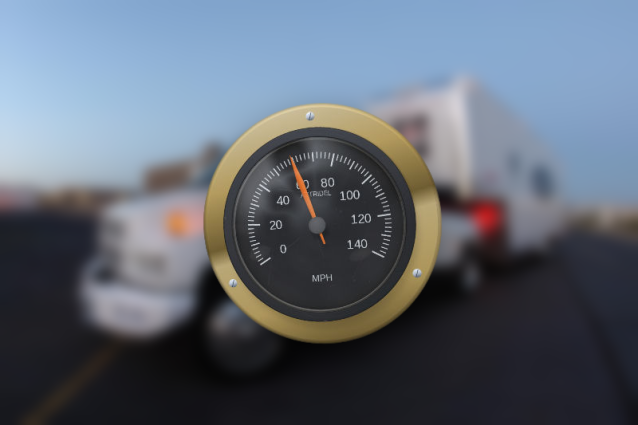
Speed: value=60 unit=mph
